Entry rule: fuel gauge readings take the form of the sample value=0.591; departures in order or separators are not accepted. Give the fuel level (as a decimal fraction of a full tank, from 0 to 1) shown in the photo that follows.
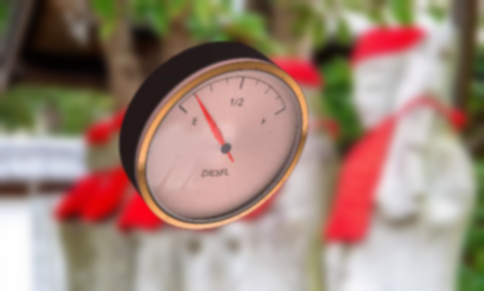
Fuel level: value=0.125
